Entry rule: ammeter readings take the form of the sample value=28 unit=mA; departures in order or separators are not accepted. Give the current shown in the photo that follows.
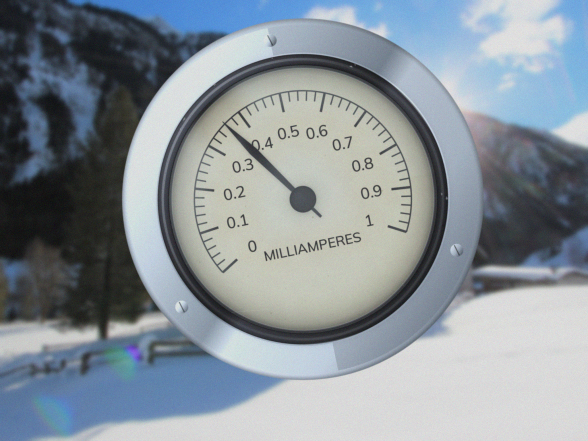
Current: value=0.36 unit=mA
